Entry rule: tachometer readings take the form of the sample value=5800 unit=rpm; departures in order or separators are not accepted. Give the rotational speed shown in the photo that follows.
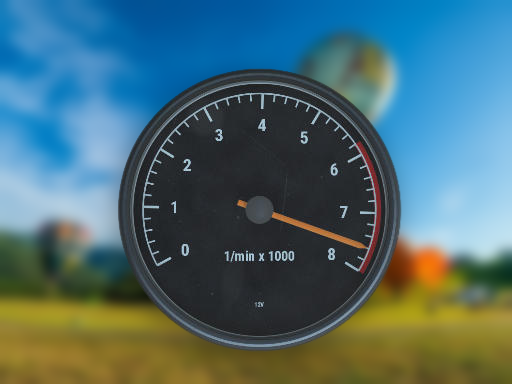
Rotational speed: value=7600 unit=rpm
